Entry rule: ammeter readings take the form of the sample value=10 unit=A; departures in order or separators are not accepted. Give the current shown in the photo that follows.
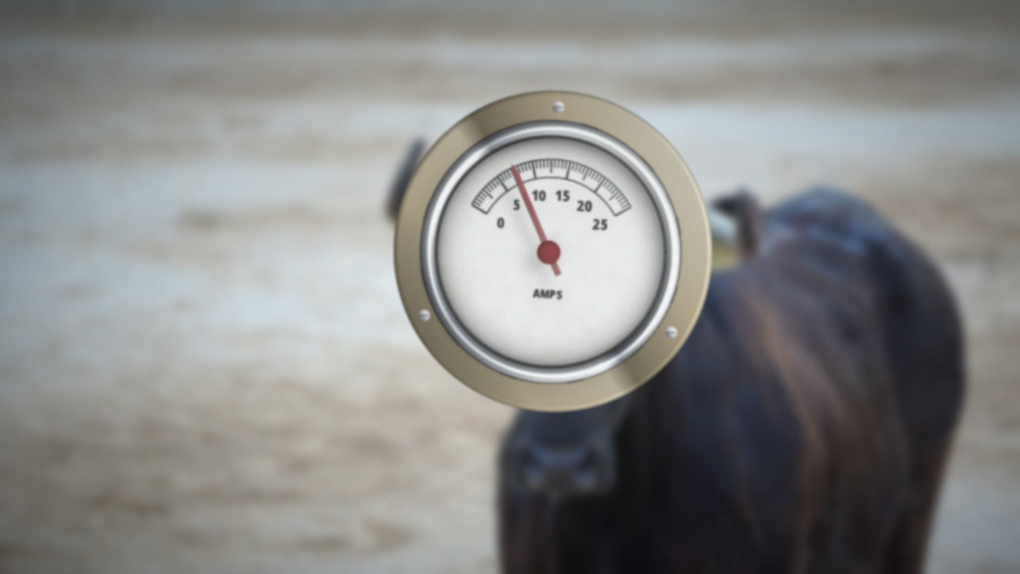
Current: value=7.5 unit=A
